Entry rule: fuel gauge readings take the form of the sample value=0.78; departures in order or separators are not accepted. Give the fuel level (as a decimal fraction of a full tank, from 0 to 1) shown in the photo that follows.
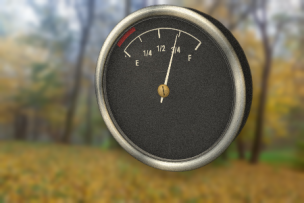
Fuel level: value=0.75
